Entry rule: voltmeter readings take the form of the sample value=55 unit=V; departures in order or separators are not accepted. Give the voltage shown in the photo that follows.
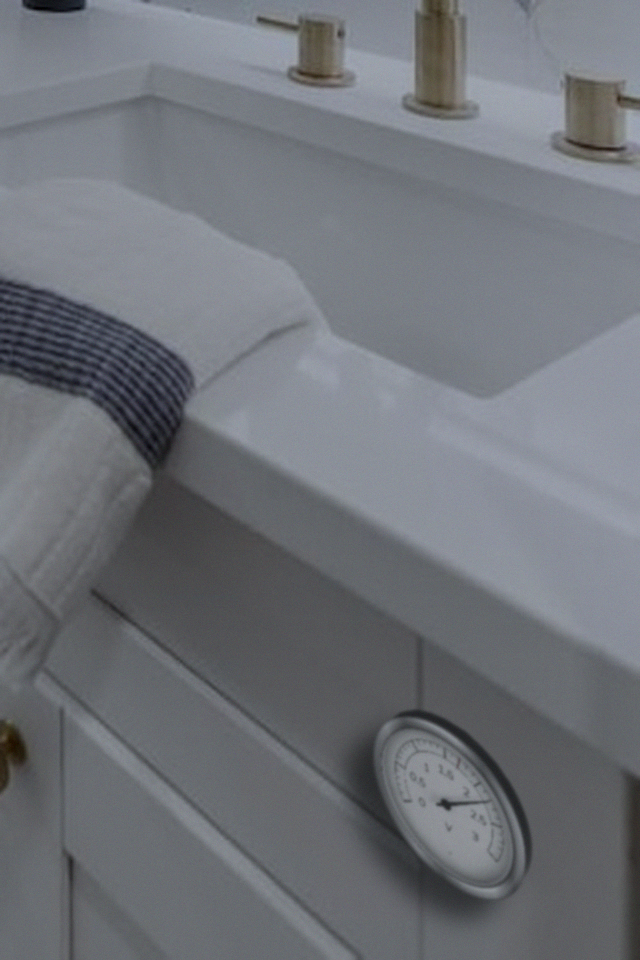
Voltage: value=2.2 unit=V
